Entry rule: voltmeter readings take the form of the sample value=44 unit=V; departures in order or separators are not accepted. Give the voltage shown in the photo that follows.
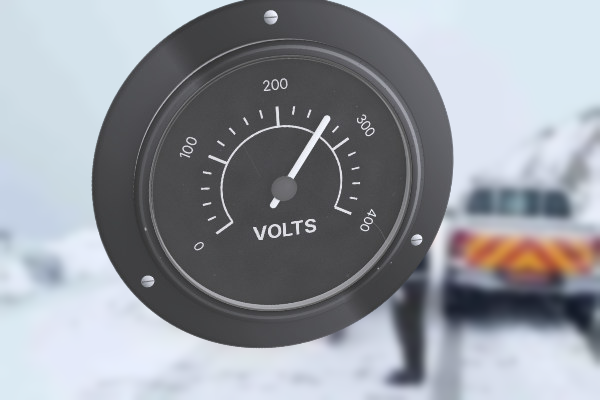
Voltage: value=260 unit=V
